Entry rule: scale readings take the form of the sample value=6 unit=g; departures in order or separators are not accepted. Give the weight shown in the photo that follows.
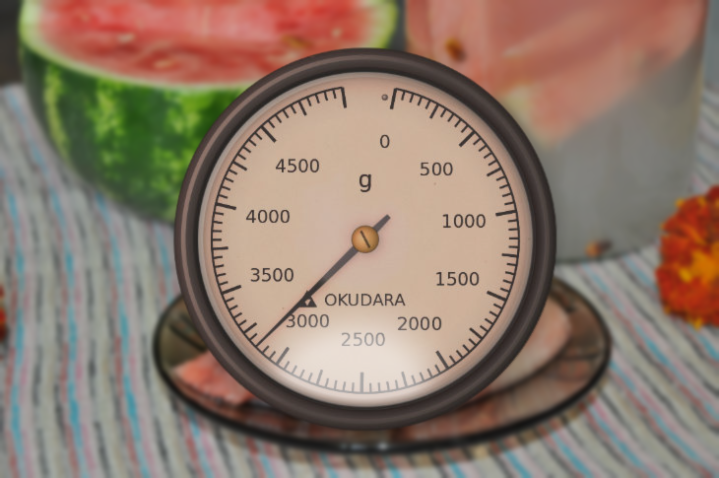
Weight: value=3150 unit=g
